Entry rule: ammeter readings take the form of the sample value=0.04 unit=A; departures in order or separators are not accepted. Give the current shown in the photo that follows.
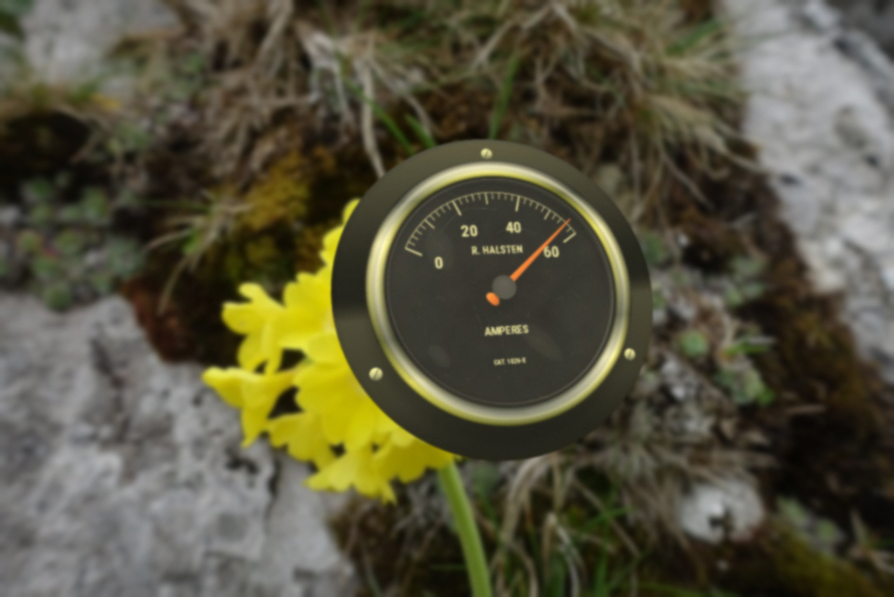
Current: value=56 unit=A
